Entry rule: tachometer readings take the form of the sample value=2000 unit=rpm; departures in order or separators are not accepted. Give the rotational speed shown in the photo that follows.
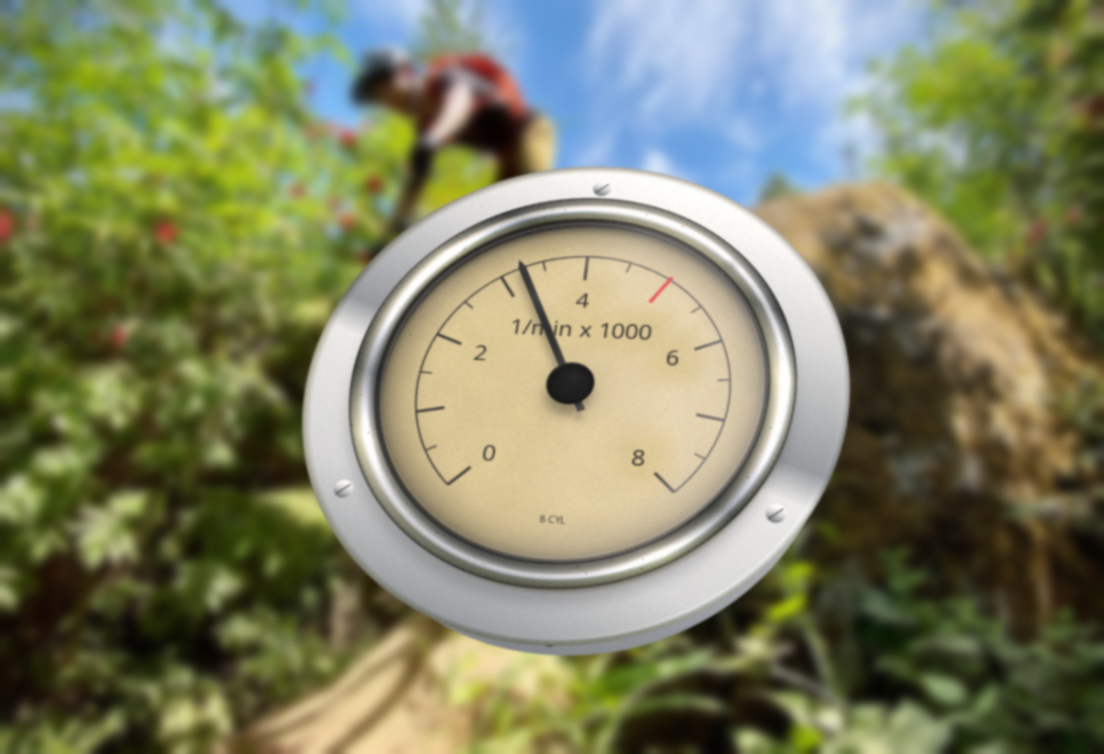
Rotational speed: value=3250 unit=rpm
